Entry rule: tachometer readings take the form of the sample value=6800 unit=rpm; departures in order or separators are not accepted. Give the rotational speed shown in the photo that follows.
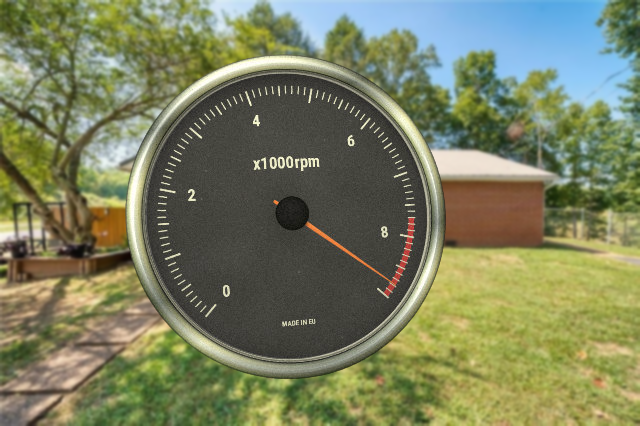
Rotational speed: value=8800 unit=rpm
